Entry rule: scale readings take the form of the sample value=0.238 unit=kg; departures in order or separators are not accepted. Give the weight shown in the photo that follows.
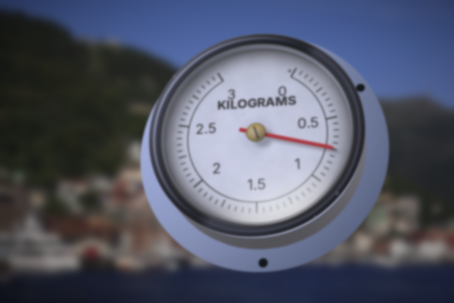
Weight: value=0.75 unit=kg
